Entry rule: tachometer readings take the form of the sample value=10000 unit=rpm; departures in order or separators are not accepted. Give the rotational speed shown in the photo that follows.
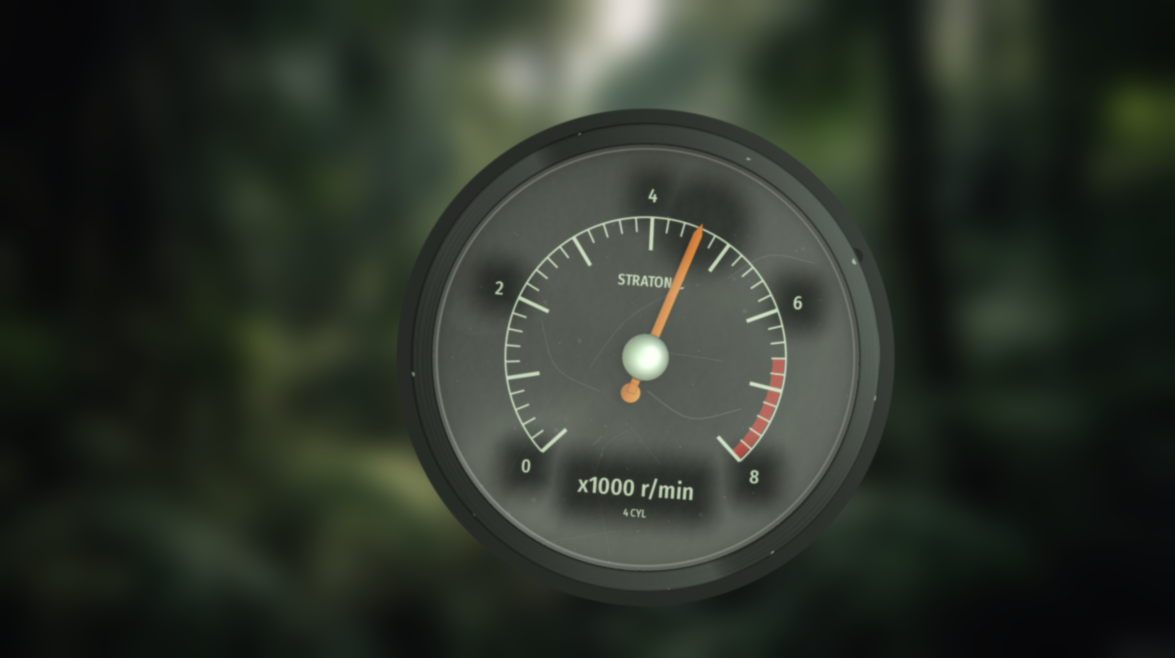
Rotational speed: value=4600 unit=rpm
